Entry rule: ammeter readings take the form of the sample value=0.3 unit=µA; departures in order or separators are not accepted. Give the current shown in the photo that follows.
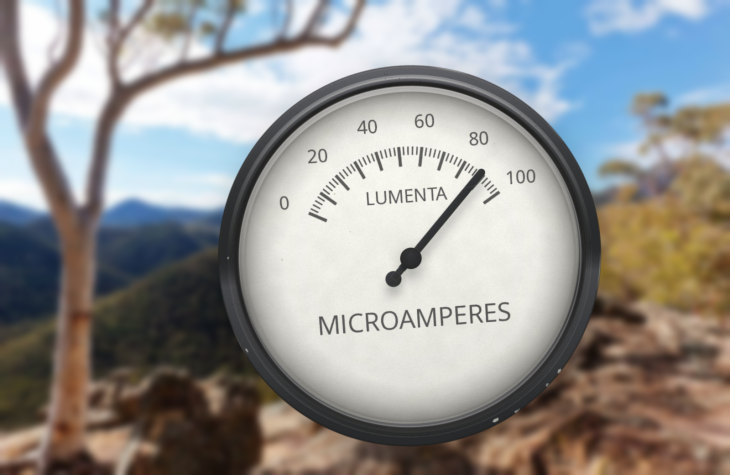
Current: value=88 unit=µA
